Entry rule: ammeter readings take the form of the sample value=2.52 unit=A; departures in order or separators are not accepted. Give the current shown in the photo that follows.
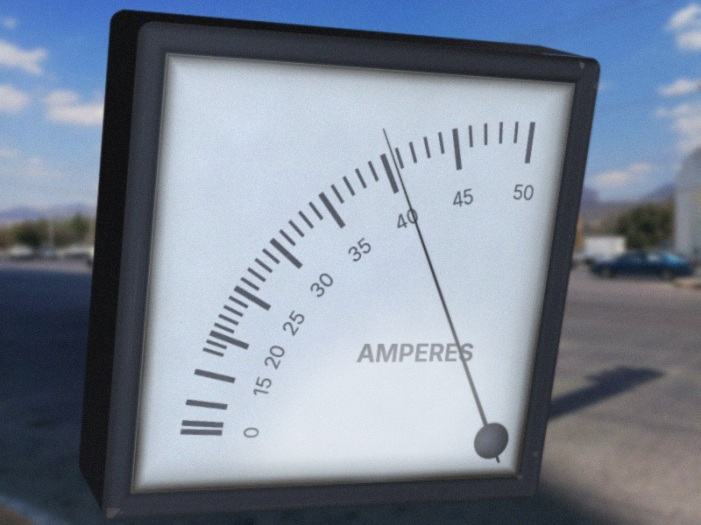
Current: value=40.5 unit=A
